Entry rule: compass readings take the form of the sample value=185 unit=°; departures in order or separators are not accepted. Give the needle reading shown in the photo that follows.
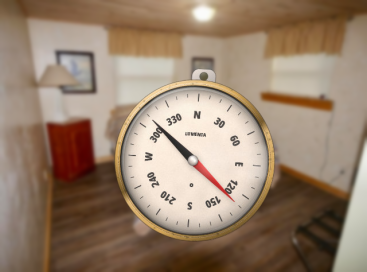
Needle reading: value=130 unit=°
